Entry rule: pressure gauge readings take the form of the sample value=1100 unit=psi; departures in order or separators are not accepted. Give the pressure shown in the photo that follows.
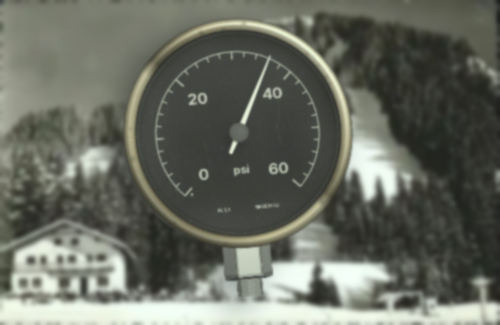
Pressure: value=36 unit=psi
